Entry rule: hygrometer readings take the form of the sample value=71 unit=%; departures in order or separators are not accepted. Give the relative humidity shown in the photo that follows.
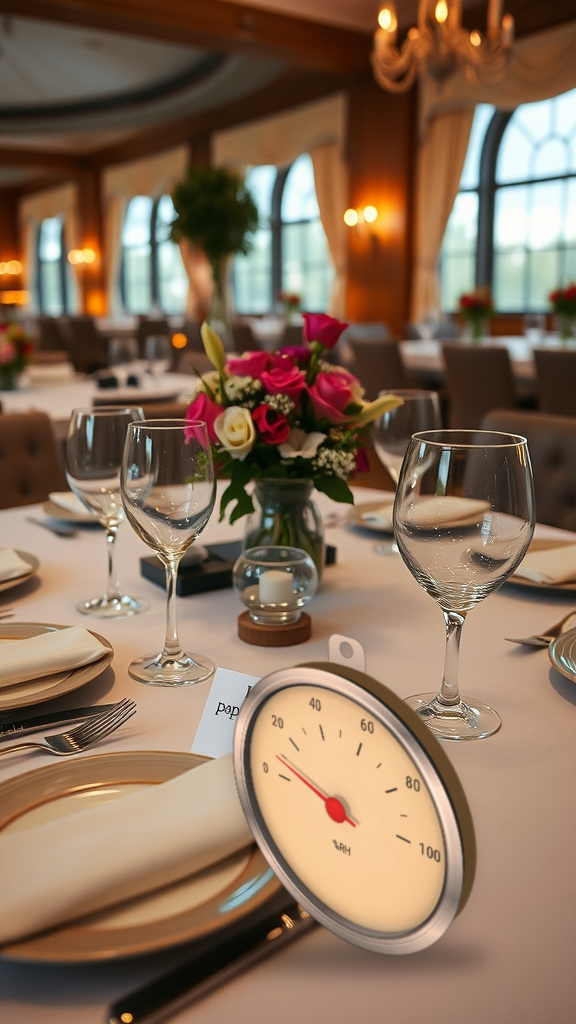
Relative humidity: value=10 unit=%
